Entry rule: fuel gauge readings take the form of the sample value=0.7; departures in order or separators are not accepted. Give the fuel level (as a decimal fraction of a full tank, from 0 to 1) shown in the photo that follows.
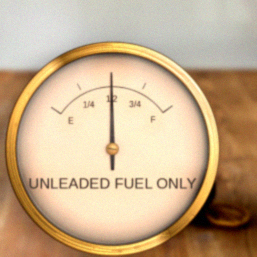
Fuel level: value=0.5
